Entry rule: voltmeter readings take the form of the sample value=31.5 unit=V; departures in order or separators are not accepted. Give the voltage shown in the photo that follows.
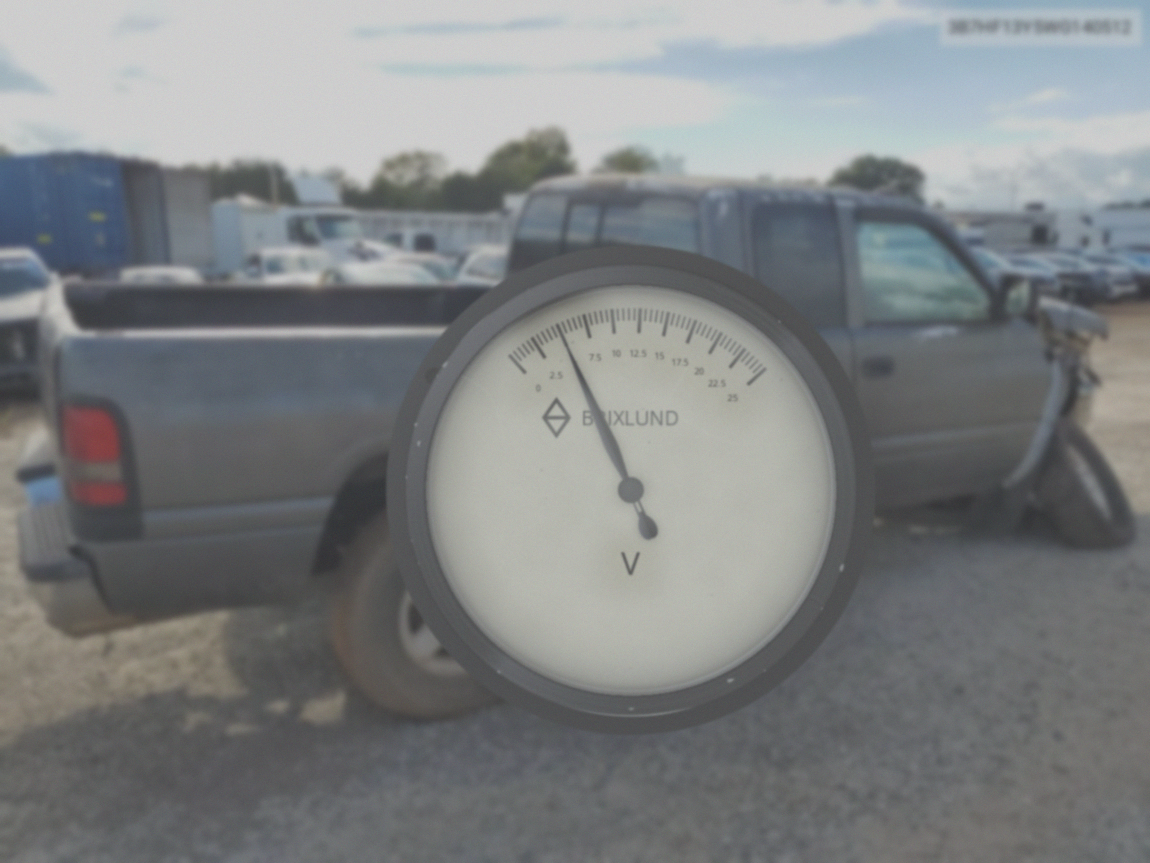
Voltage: value=5 unit=V
